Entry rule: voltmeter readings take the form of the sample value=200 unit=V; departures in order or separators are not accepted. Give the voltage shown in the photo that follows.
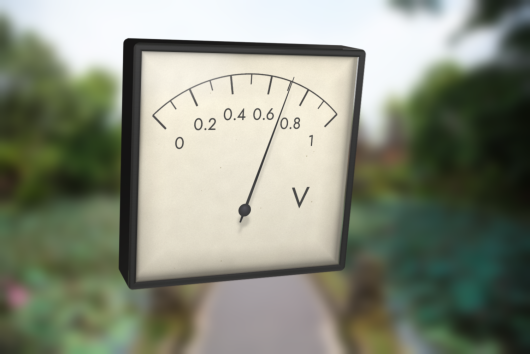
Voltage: value=0.7 unit=V
